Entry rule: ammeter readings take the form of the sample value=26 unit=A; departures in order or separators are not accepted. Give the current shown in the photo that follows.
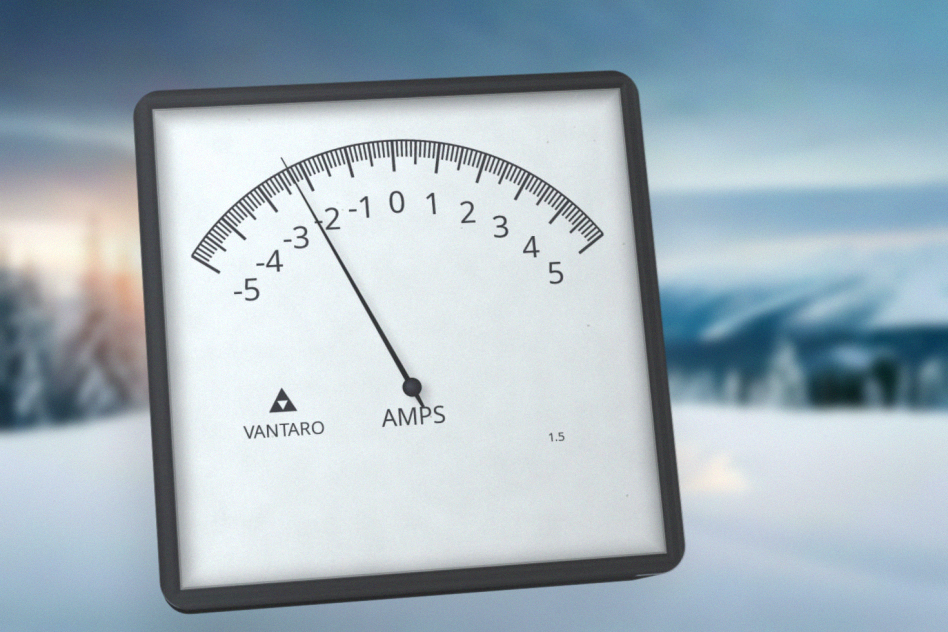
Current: value=-2.3 unit=A
